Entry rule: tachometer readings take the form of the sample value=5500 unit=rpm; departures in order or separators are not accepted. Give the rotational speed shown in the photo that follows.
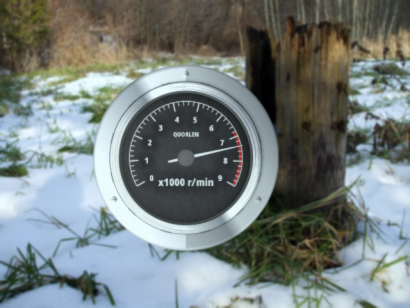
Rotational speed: value=7400 unit=rpm
